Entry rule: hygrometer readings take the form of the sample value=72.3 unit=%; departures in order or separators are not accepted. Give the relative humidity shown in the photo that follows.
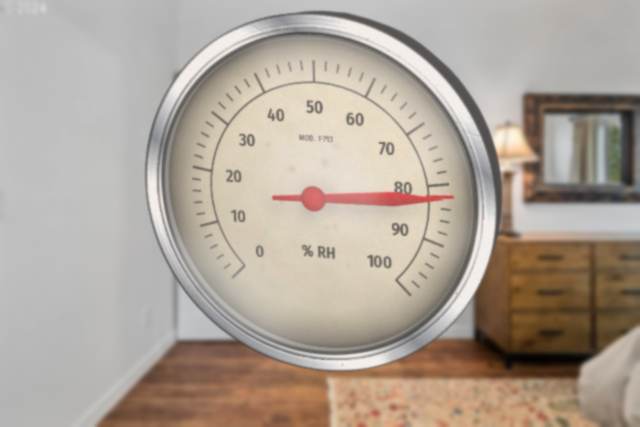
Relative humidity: value=82 unit=%
